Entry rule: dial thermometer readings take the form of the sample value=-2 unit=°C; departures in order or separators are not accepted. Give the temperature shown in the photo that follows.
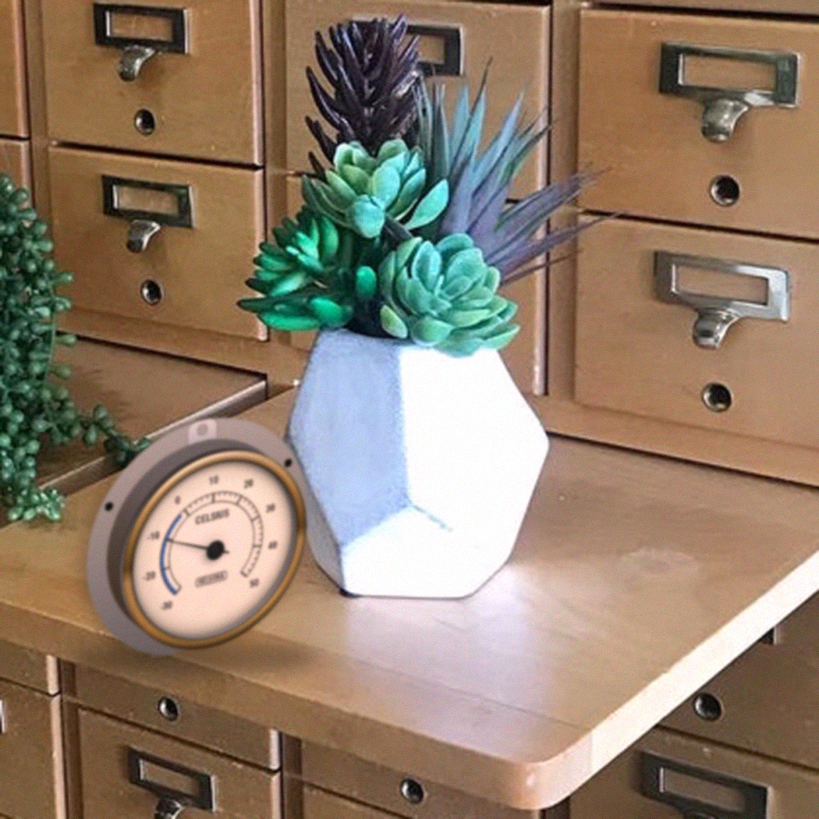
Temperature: value=-10 unit=°C
